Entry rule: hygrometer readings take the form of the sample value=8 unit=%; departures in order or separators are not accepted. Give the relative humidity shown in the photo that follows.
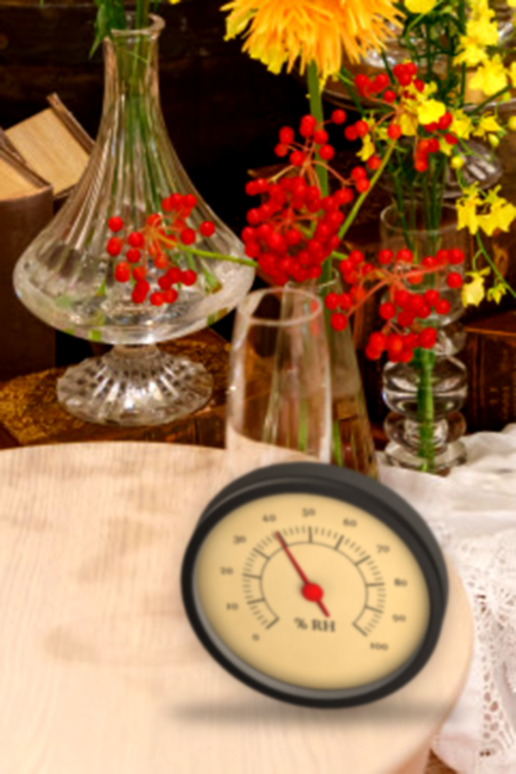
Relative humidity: value=40 unit=%
